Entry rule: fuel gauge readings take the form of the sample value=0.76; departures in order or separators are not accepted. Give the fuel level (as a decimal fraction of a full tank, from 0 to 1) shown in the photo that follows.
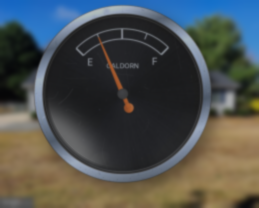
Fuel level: value=0.25
